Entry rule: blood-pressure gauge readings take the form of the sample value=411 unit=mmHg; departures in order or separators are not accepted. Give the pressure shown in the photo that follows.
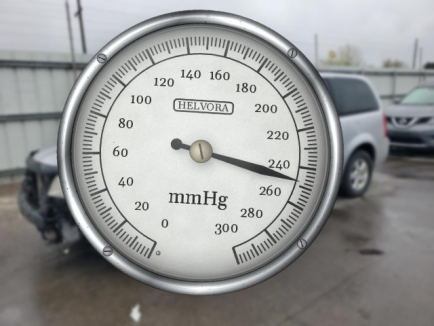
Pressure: value=248 unit=mmHg
